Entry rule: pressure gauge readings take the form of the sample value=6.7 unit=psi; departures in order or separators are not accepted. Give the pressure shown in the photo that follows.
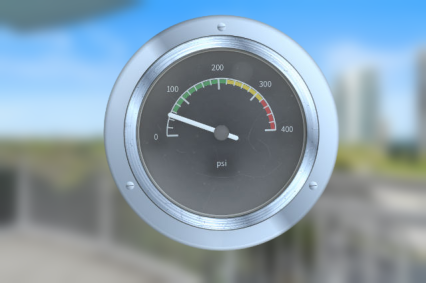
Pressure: value=50 unit=psi
